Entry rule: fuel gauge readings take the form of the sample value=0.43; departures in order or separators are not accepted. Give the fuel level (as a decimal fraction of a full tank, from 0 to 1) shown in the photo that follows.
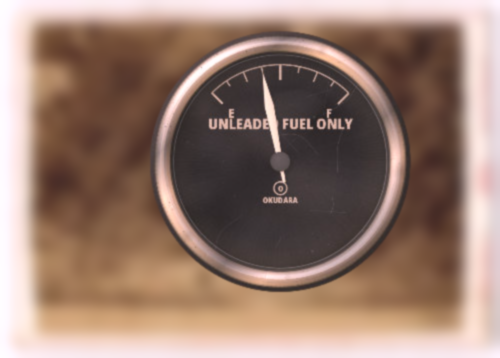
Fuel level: value=0.375
